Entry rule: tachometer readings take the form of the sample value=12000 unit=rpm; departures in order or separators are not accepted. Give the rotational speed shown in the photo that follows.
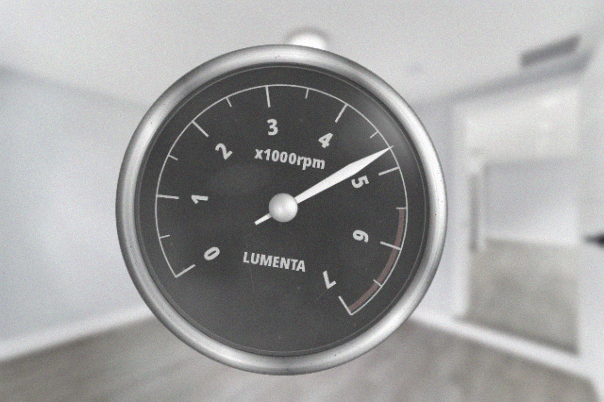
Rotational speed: value=4750 unit=rpm
